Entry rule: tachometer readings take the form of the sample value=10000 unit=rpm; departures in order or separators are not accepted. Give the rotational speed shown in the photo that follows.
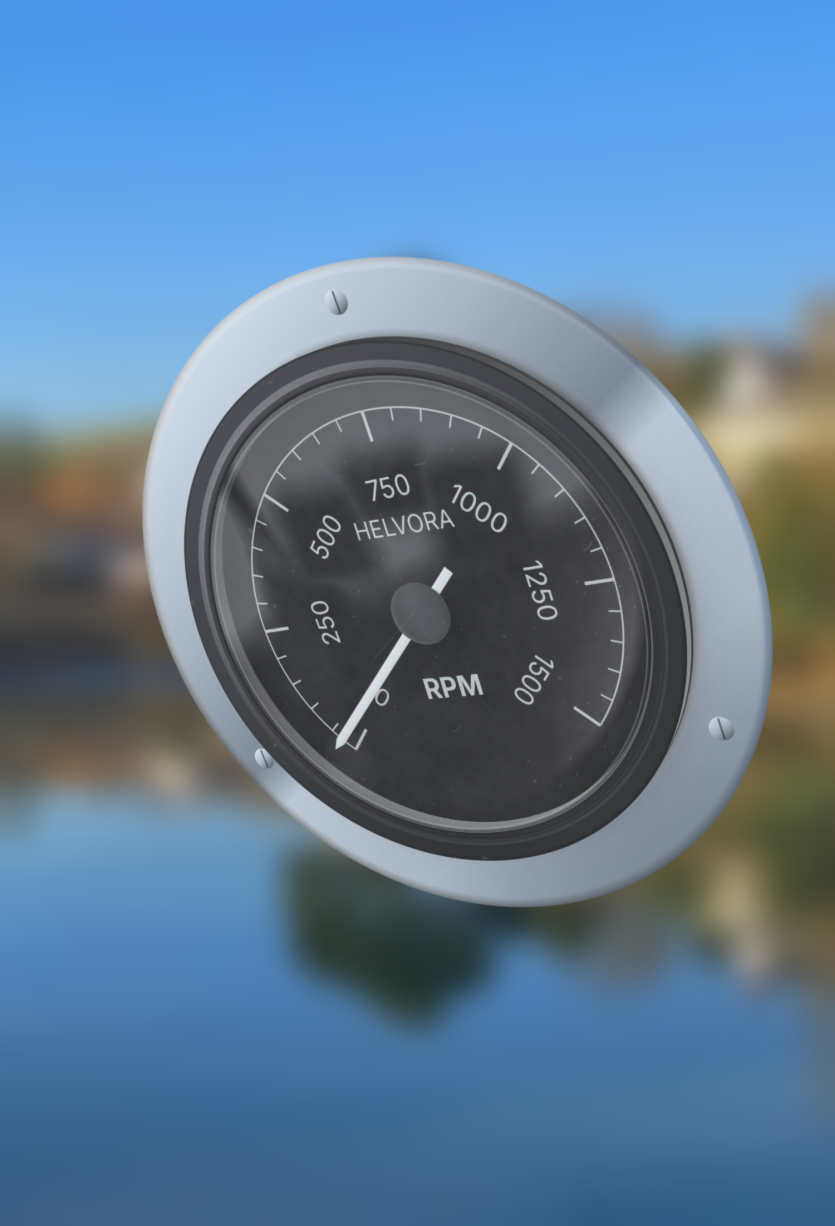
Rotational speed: value=25 unit=rpm
